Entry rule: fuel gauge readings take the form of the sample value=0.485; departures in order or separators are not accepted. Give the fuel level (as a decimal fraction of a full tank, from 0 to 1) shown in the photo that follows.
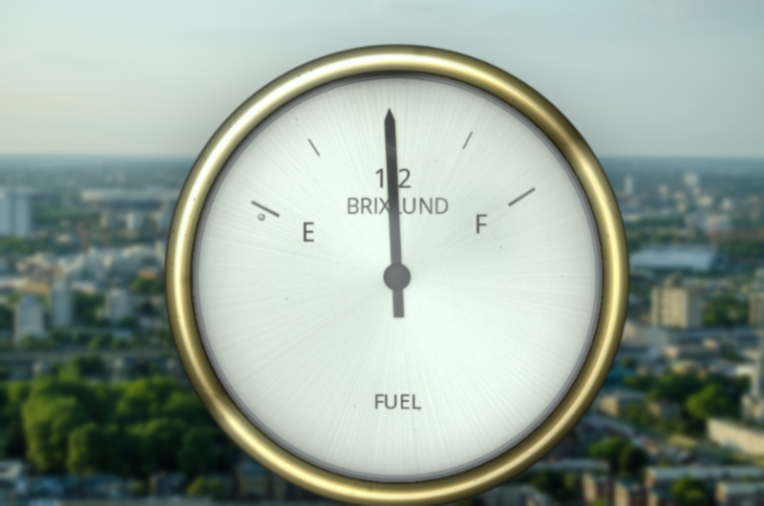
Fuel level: value=0.5
